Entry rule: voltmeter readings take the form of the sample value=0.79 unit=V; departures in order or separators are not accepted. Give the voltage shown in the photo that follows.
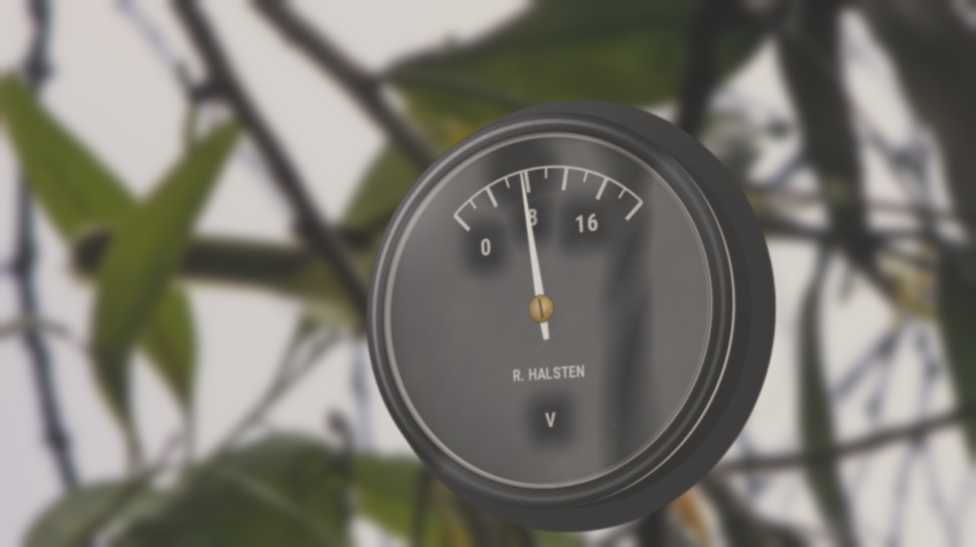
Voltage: value=8 unit=V
